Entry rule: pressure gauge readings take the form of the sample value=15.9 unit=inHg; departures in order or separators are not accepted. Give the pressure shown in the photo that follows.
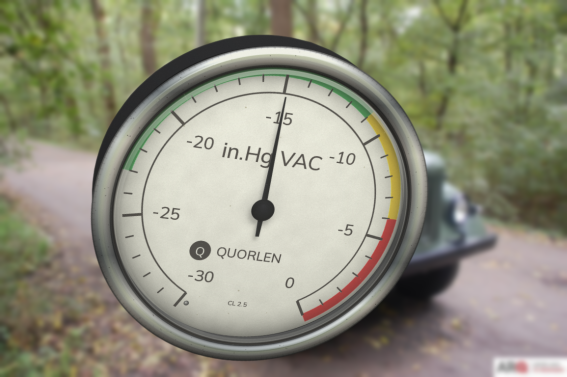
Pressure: value=-15 unit=inHg
